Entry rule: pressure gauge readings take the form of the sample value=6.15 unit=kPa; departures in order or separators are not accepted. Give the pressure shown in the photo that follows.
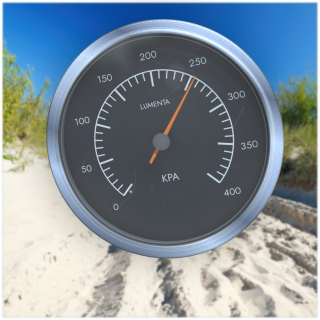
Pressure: value=255 unit=kPa
